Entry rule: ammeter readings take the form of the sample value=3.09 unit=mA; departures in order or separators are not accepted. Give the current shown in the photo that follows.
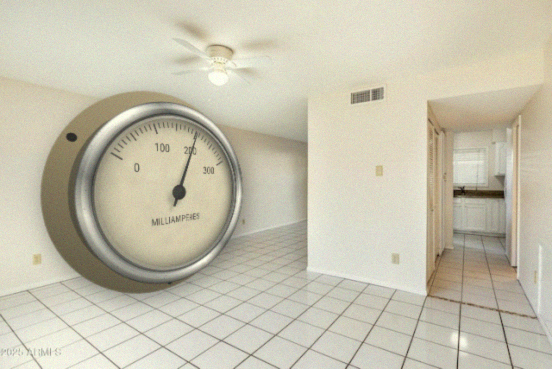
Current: value=200 unit=mA
